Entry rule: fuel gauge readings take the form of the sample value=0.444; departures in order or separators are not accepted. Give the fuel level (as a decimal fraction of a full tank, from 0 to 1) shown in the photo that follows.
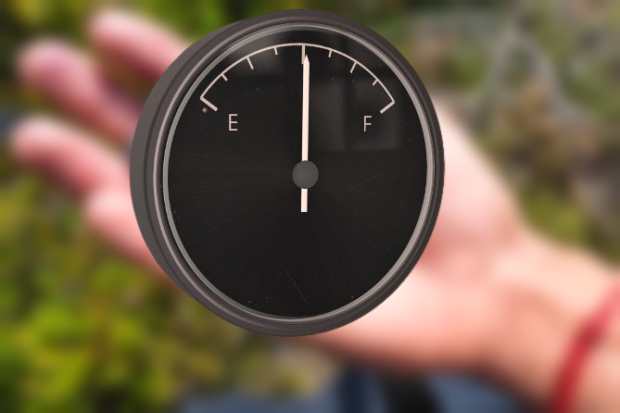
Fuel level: value=0.5
